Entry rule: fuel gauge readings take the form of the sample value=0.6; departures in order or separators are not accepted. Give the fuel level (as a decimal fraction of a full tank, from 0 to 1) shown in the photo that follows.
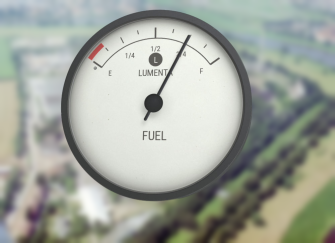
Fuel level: value=0.75
